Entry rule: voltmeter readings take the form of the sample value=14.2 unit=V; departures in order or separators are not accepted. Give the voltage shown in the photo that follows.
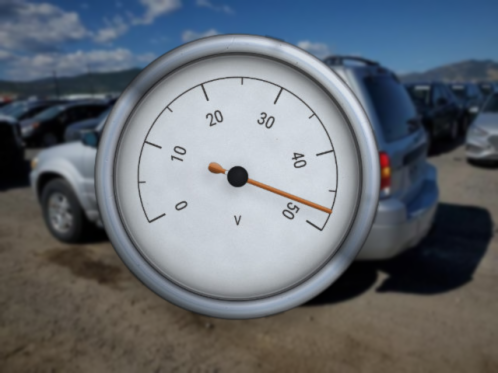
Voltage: value=47.5 unit=V
